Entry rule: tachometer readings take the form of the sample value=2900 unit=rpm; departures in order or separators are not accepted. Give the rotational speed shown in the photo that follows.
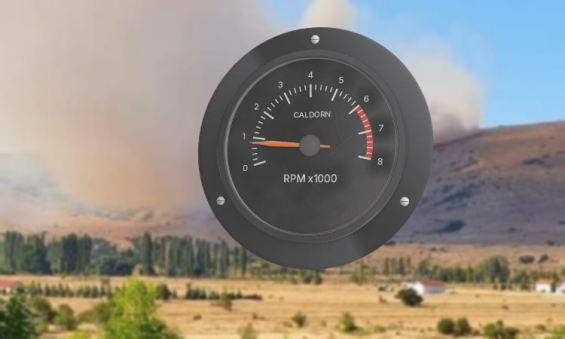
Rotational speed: value=800 unit=rpm
